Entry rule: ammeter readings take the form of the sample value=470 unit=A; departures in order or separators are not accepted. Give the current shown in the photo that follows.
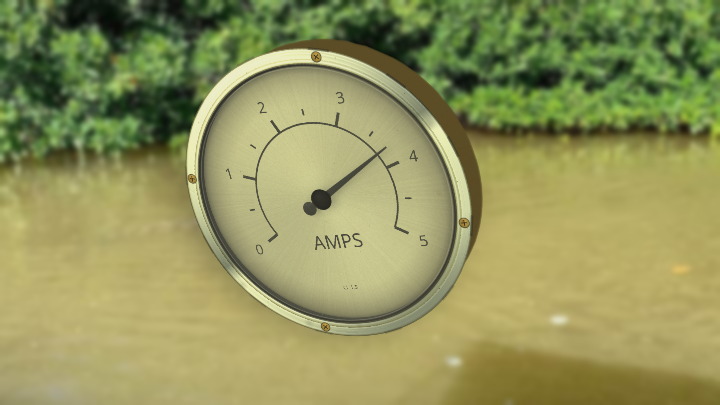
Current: value=3.75 unit=A
